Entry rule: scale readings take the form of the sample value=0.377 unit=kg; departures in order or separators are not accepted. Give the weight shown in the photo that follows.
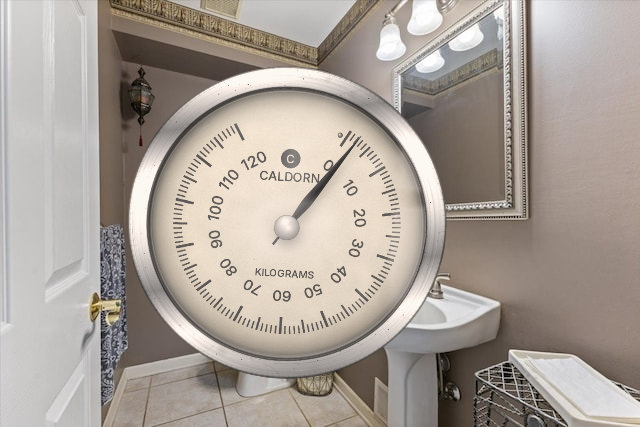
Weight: value=2 unit=kg
